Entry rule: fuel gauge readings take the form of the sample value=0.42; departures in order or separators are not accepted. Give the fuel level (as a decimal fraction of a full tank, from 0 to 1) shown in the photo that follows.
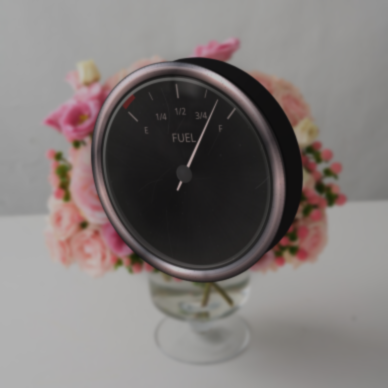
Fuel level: value=0.875
